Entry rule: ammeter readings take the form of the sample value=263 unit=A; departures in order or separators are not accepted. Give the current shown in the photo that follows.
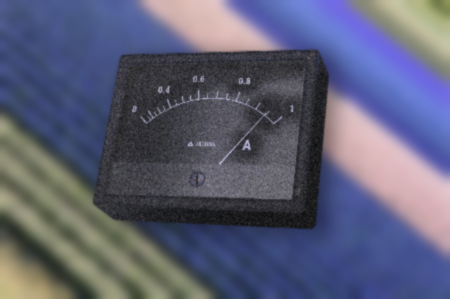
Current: value=0.95 unit=A
